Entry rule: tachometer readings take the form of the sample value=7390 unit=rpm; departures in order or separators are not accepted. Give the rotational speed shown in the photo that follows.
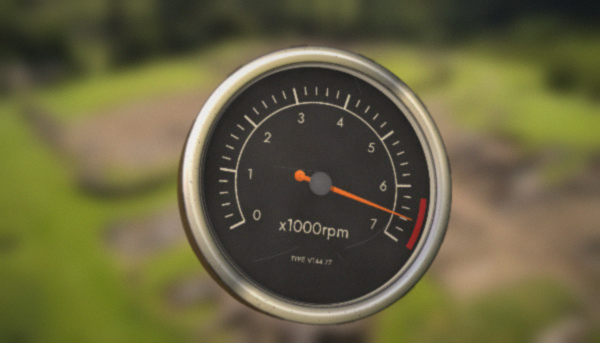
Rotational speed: value=6600 unit=rpm
